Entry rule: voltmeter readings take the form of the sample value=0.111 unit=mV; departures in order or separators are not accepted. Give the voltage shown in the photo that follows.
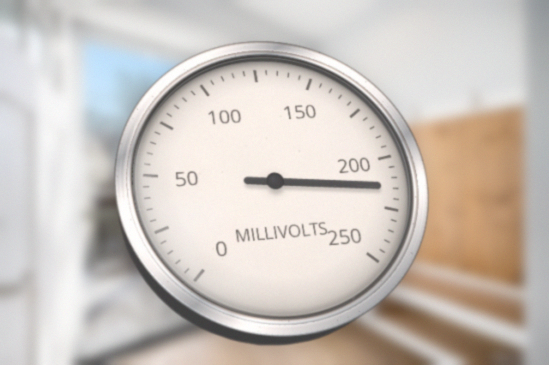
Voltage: value=215 unit=mV
